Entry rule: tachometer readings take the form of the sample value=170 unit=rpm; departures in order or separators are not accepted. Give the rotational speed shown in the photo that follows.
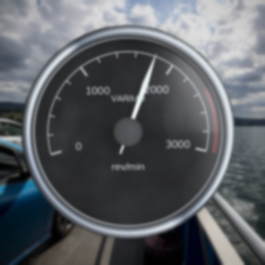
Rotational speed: value=1800 unit=rpm
